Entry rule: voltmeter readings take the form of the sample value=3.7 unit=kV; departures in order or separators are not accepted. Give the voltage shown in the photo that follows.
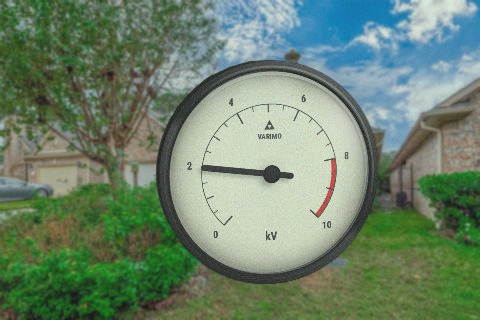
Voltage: value=2 unit=kV
